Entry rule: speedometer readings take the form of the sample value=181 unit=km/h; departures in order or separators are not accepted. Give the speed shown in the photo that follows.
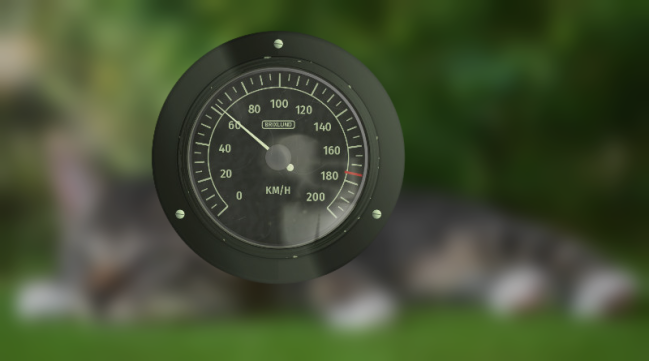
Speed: value=62.5 unit=km/h
